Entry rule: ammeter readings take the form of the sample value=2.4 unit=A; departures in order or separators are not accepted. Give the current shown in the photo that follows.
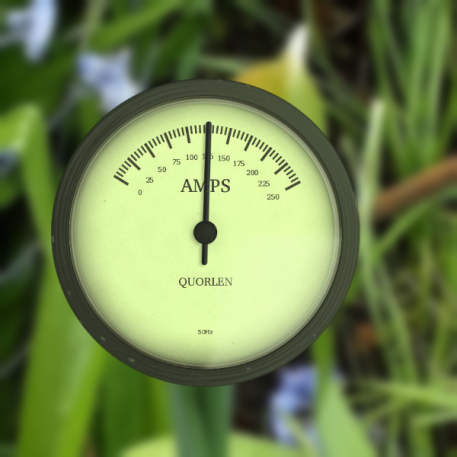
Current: value=125 unit=A
